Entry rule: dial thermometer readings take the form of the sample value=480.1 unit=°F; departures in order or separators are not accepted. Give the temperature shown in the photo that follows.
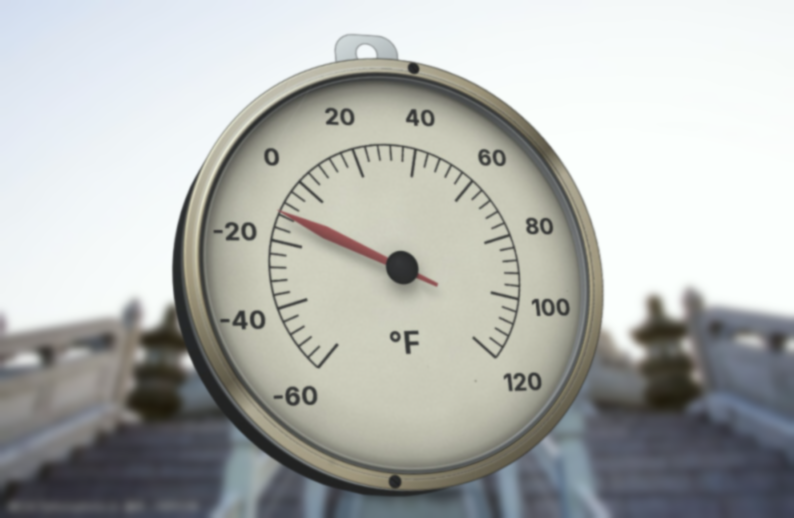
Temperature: value=-12 unit=°F
